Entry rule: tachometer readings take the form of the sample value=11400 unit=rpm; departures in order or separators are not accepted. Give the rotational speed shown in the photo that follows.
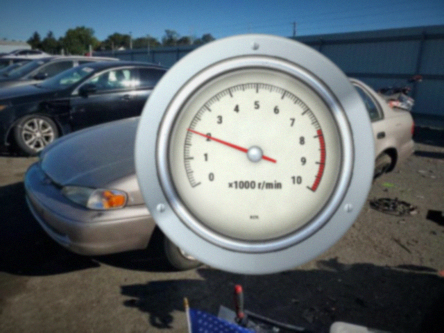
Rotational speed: value=2000 unit=rpm
